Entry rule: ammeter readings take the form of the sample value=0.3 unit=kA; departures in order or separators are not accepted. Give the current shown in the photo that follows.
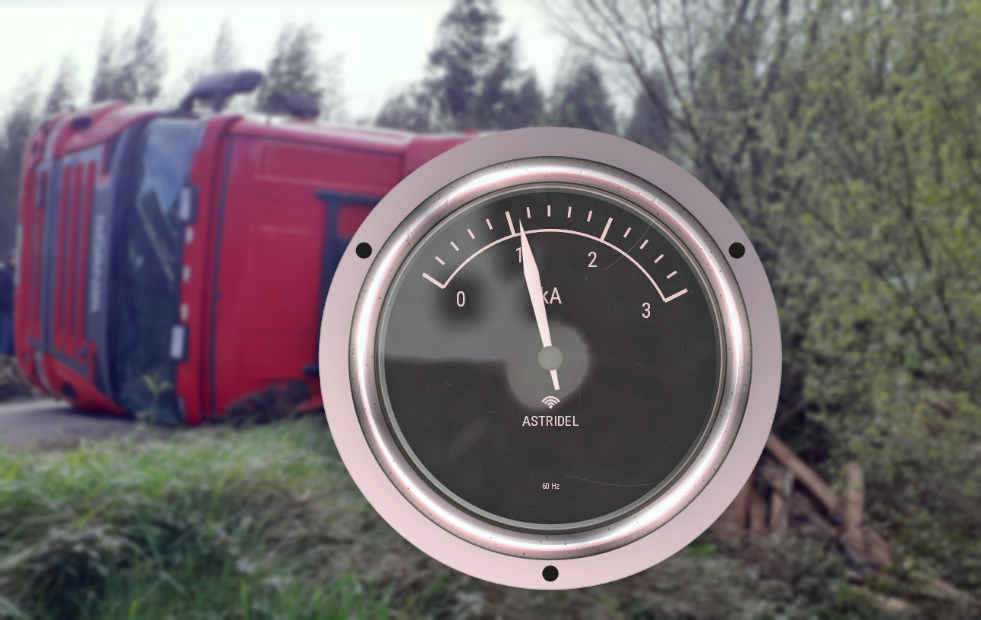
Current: value=1.1 unit=kA
